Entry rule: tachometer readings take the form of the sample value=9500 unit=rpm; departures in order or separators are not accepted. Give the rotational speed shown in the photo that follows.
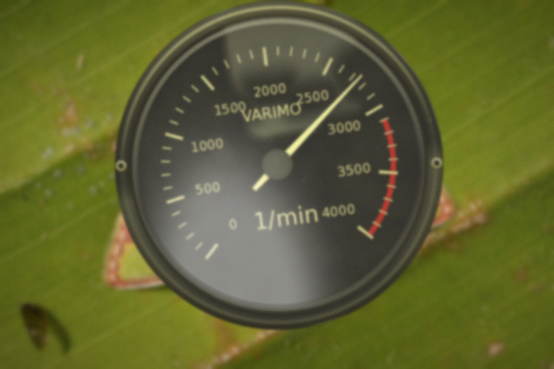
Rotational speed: value=2750 unit=rpm
